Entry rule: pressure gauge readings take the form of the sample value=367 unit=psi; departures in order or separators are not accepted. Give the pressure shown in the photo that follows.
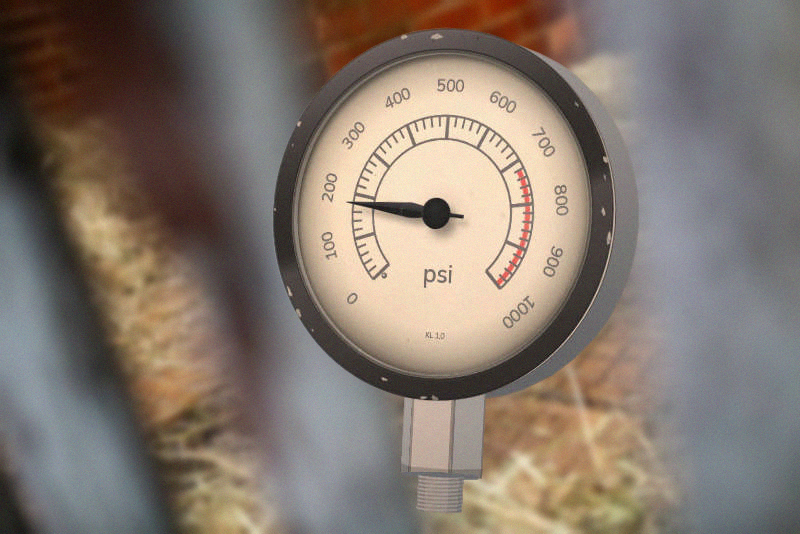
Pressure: value=180 unit=psi
